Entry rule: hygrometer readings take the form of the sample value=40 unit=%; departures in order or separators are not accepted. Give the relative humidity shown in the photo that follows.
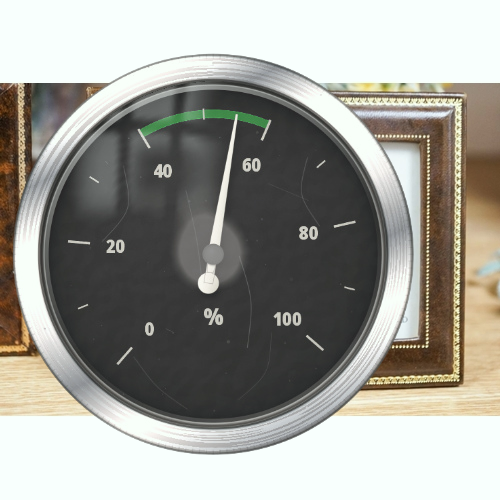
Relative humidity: value=55 unit=%
